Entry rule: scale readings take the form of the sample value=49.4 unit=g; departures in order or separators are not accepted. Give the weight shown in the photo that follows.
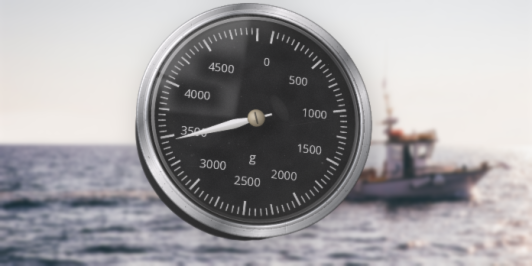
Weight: value=3450 unit=g
